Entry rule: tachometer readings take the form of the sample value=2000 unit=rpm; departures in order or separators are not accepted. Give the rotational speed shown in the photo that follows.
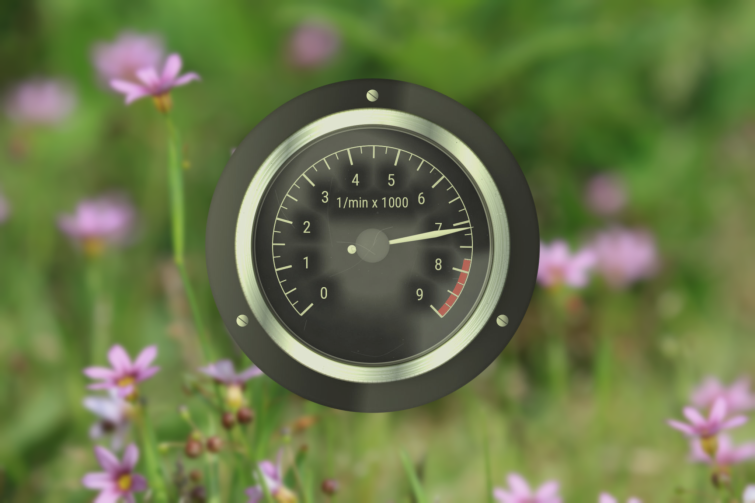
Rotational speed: value=7125 unit=rpm
